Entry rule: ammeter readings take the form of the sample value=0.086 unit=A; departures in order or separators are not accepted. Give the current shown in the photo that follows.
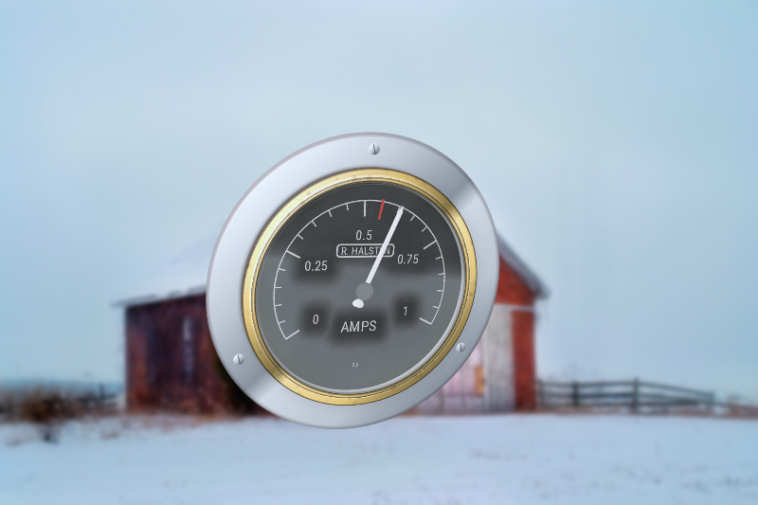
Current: value=0.6 unit=A
